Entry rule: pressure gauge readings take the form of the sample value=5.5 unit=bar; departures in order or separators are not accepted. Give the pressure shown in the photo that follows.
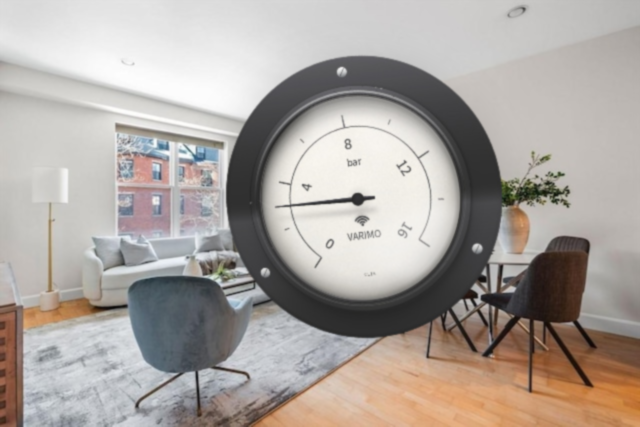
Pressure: value=3 unit=bar
